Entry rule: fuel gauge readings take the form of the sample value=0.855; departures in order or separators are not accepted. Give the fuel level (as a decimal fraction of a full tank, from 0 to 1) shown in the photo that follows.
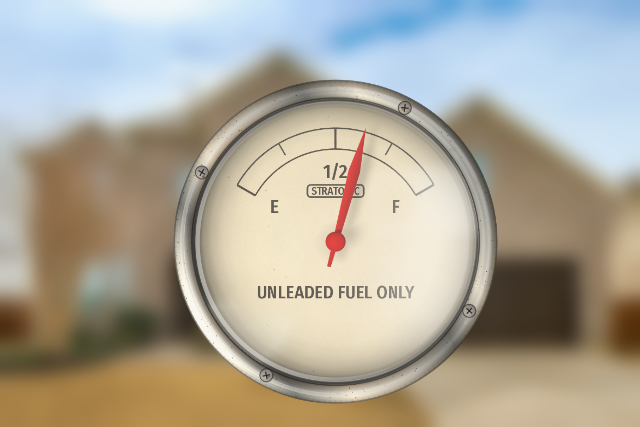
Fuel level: value=0.625
